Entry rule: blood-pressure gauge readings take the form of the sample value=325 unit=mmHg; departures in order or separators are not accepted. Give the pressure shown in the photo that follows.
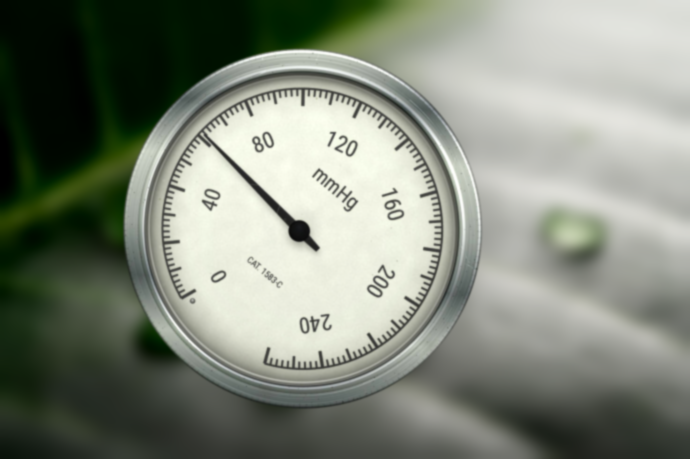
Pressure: value=62 unit=mmHg
